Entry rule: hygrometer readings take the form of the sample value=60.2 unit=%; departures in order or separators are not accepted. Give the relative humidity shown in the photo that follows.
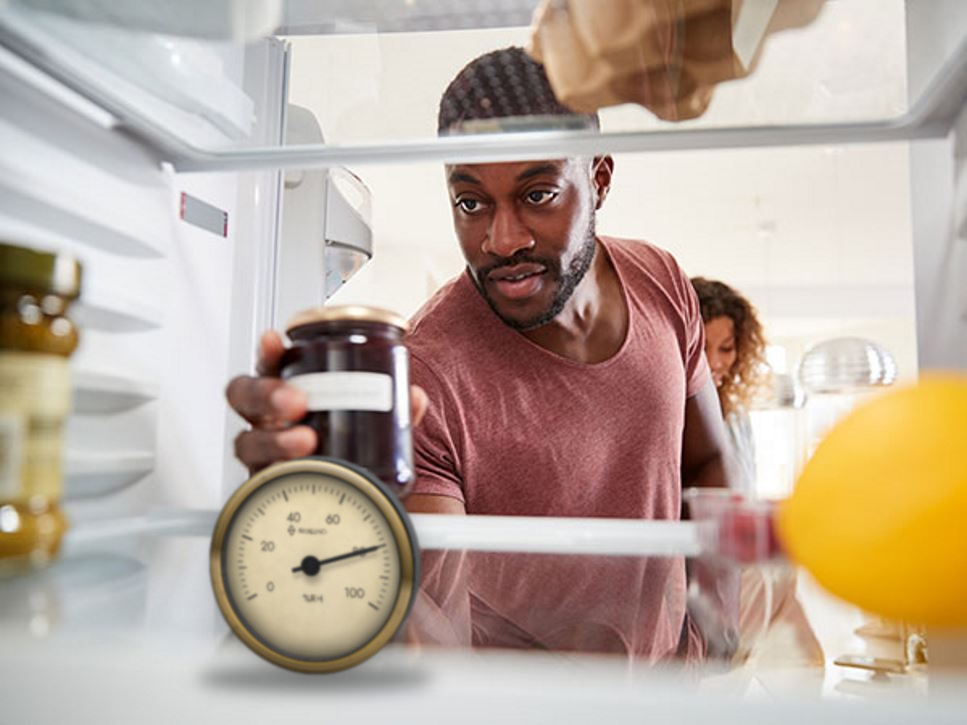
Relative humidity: value=80 unit=%
